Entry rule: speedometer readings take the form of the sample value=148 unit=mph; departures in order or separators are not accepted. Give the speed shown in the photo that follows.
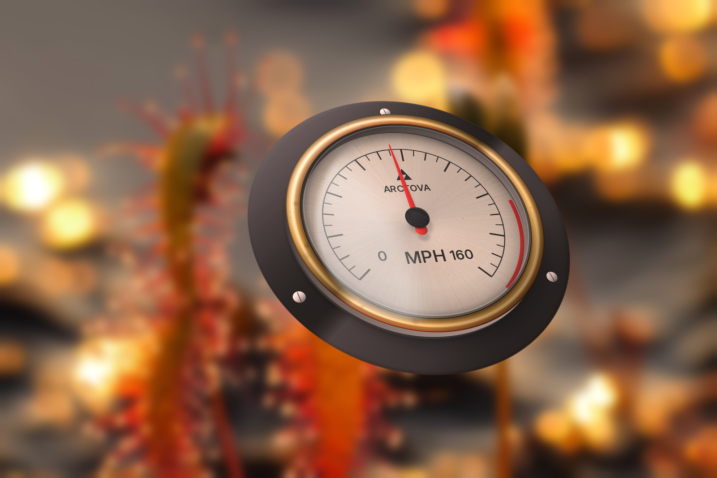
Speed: value=75 unit=mph
